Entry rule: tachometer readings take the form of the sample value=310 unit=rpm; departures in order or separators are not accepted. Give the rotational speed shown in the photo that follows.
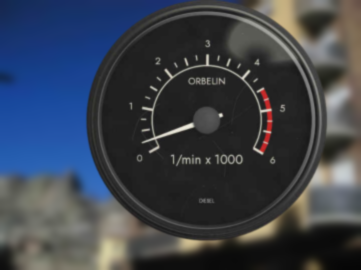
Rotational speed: value=250 unit=rpm
